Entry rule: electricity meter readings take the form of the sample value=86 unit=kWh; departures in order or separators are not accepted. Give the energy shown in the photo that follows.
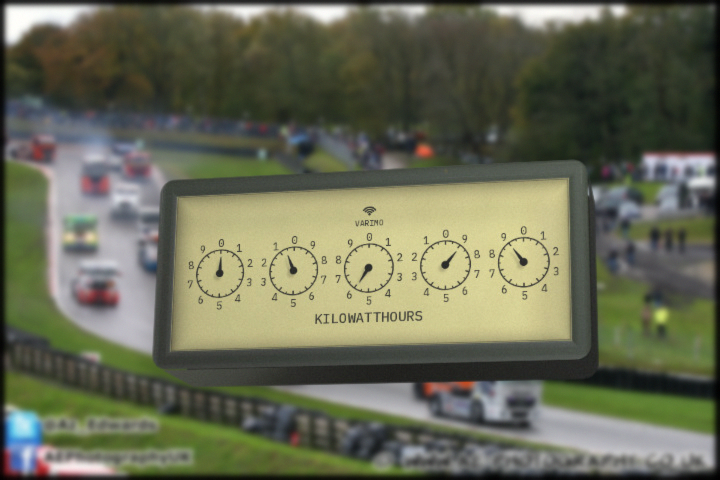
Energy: value=589 unit=kWh
